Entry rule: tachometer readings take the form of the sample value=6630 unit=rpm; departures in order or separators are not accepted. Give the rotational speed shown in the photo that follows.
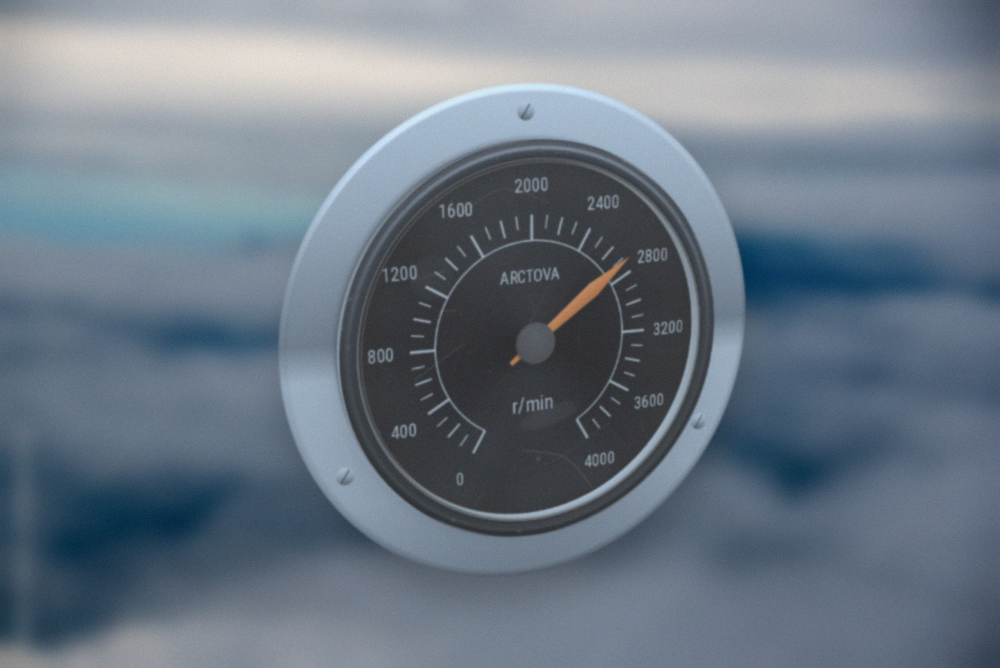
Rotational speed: value=2700 unit=rpm
